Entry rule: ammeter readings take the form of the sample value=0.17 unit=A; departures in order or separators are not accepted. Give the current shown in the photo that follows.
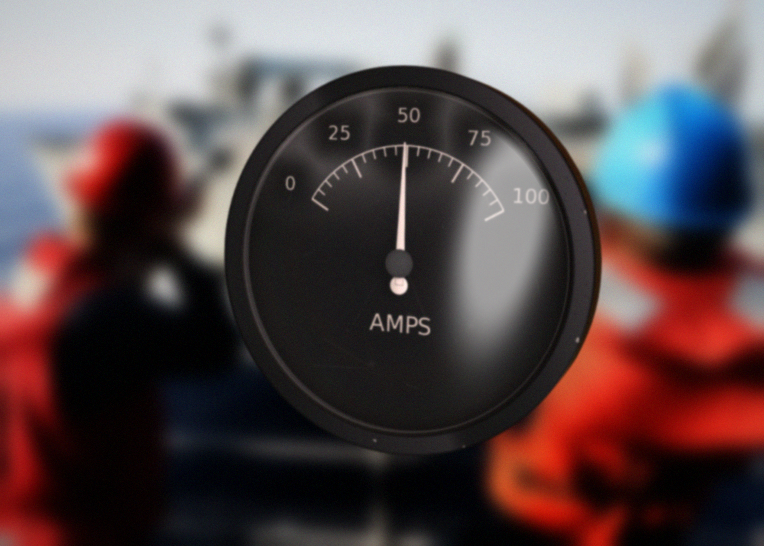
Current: value=50 unit=A
